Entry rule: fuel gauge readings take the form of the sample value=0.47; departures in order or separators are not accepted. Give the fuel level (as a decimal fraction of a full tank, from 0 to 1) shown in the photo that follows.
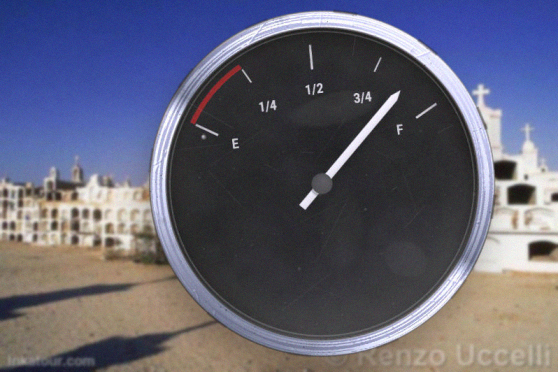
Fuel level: value=0.875
